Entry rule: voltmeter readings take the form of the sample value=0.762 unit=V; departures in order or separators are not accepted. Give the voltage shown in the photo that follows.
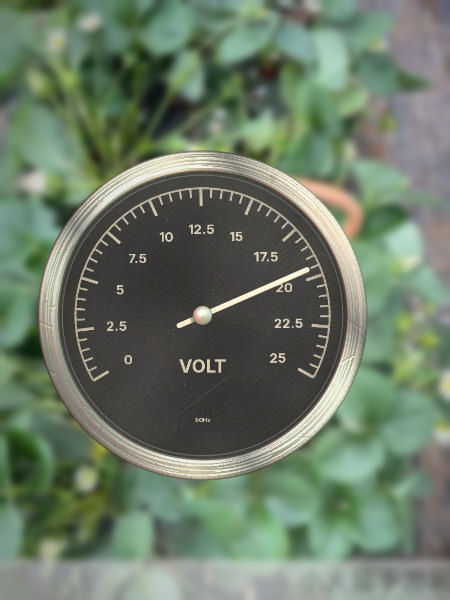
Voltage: value=19.5 unit=V
